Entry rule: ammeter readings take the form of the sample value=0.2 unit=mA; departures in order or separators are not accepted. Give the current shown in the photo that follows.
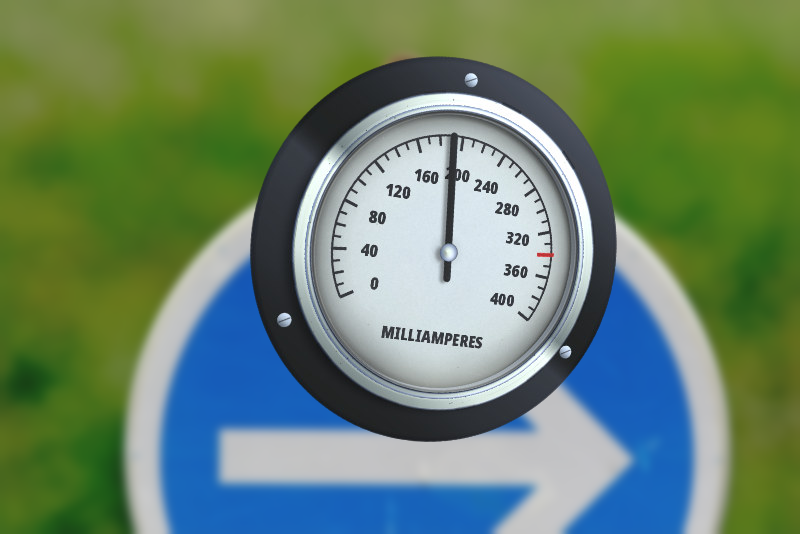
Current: value=190 unit=mA
